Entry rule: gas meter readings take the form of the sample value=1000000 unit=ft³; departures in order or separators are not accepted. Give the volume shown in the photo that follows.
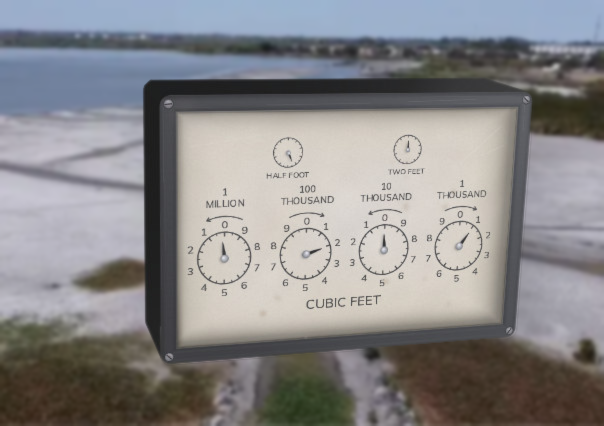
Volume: value=20100 unit=ft³
